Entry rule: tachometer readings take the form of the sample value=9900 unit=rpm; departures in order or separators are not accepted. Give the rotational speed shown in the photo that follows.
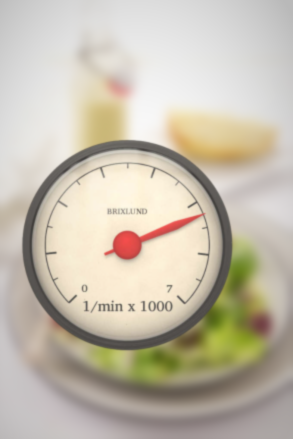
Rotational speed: value=5250 unit=rpm
